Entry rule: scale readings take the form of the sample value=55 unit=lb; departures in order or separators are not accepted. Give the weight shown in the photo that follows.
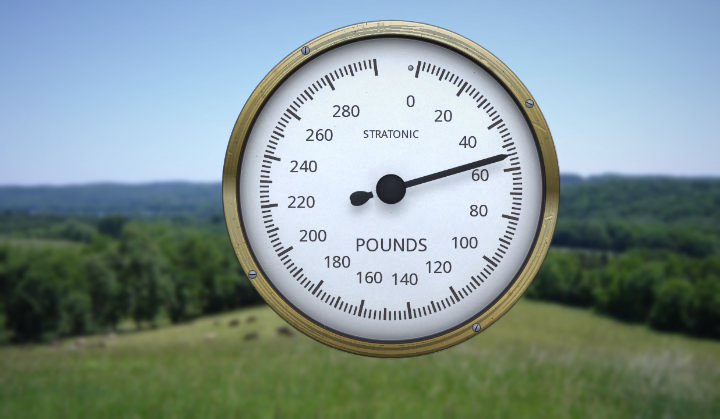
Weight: value=54 unit=lb
